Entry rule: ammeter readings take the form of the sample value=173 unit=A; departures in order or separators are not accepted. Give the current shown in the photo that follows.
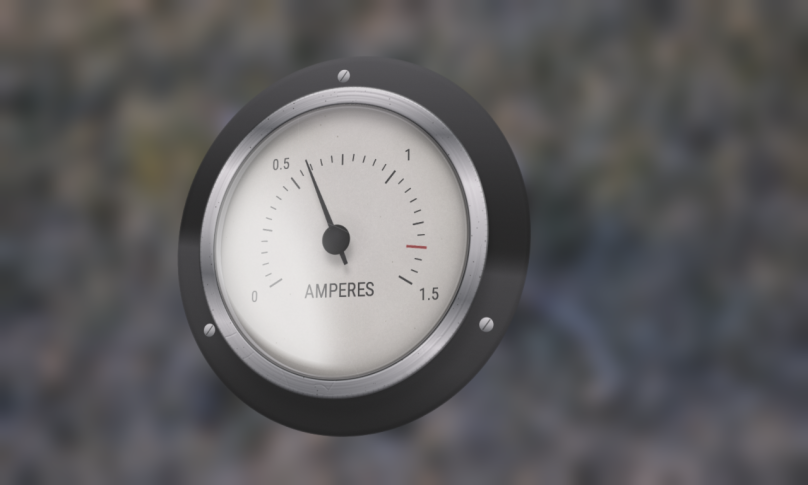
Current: value=0.6 unit=A
